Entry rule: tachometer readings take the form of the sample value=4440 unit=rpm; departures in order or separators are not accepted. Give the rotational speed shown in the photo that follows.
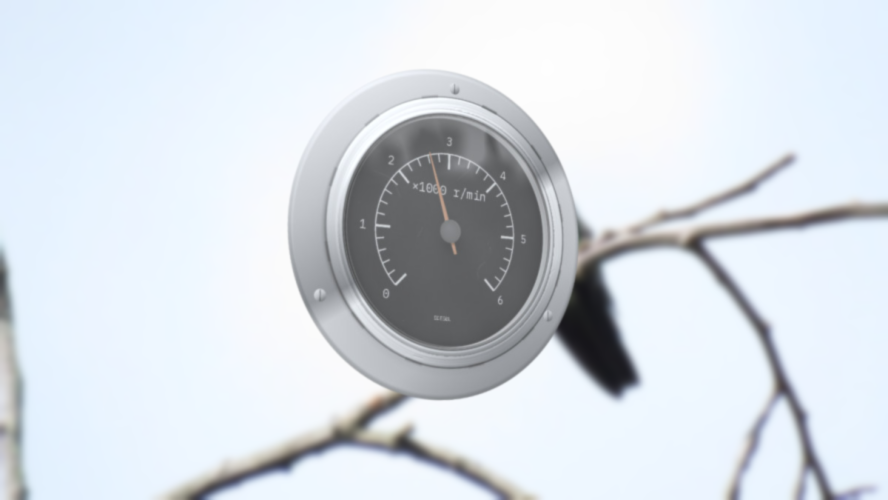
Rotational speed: value=2600 unit=rpm
